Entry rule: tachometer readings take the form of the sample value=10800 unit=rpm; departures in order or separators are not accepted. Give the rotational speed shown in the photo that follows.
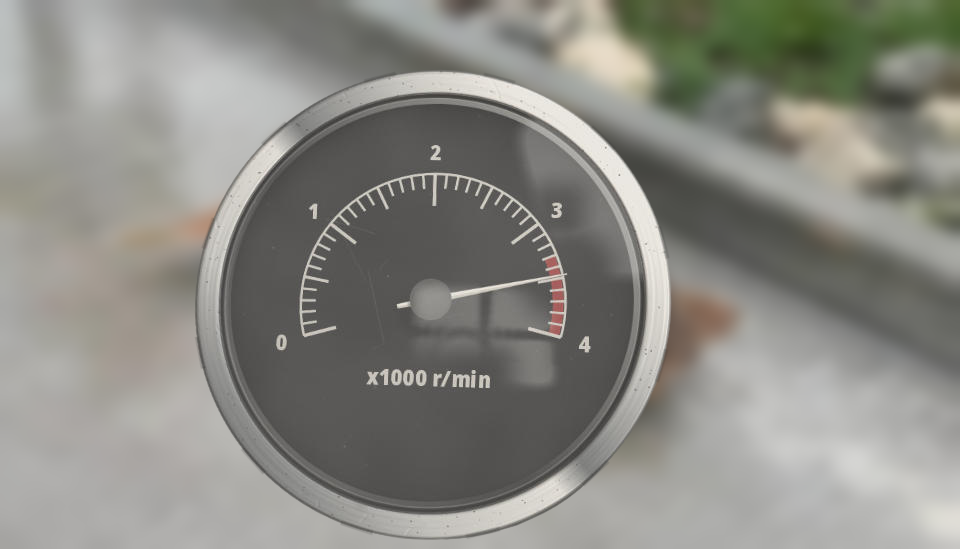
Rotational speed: value=3500 unit=rpm
